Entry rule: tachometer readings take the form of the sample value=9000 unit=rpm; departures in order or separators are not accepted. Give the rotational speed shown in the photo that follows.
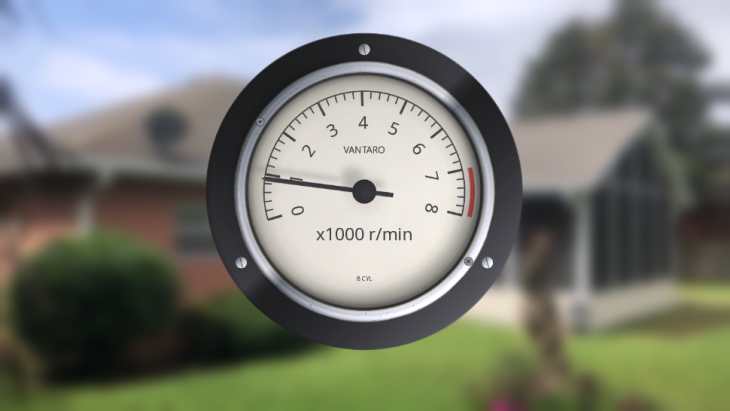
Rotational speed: value=900 unit=rpm
